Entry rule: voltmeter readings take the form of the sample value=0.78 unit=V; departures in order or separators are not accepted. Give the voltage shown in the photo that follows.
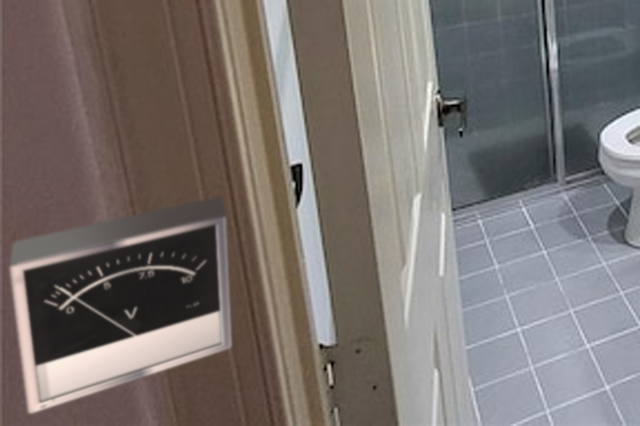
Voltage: value=2.5 unit=V
